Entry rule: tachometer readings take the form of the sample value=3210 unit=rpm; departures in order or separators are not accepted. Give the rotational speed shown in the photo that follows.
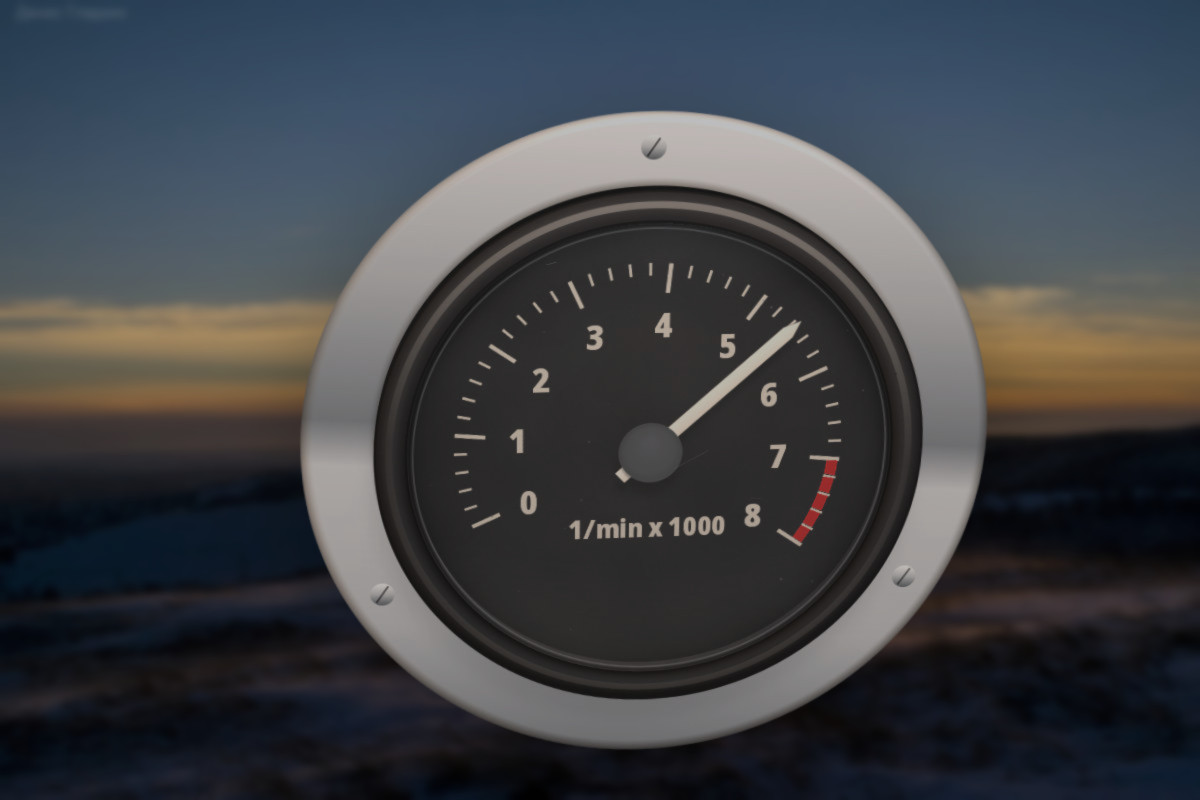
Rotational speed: value=5400 unit=rpm
